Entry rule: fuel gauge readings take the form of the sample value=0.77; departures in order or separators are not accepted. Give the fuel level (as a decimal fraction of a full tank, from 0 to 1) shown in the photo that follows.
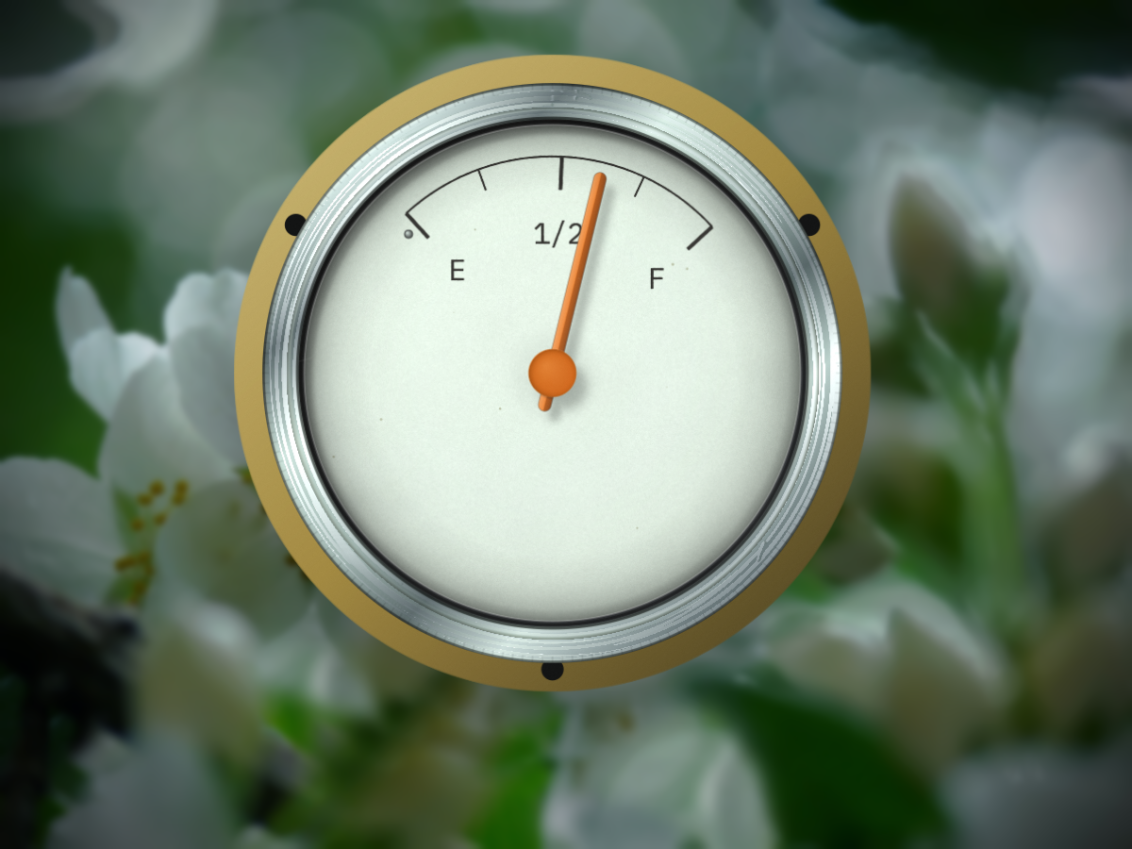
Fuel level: value=0.625
